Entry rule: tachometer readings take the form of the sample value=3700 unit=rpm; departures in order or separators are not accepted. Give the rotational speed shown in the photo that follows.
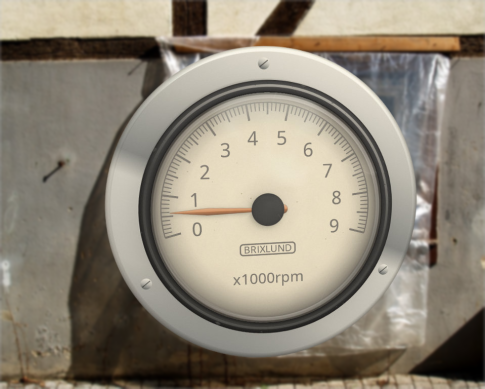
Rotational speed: value=600 unit=rpm
